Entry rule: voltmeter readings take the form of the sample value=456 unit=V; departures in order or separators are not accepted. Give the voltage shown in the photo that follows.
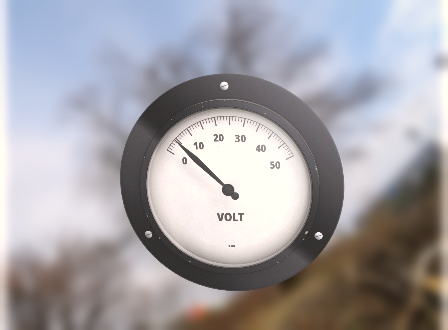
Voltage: value=5 unit=V
